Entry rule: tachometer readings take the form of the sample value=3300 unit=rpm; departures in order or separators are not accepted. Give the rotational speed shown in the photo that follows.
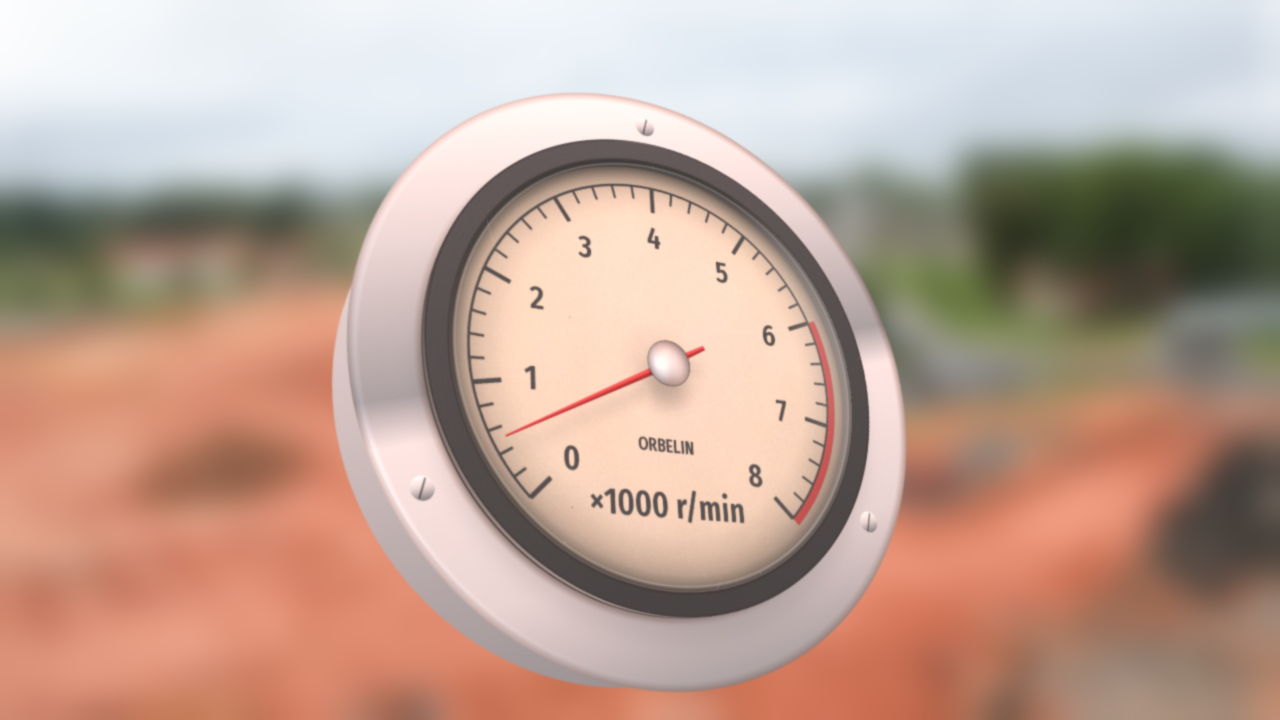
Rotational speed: value=500 unit=rpm
